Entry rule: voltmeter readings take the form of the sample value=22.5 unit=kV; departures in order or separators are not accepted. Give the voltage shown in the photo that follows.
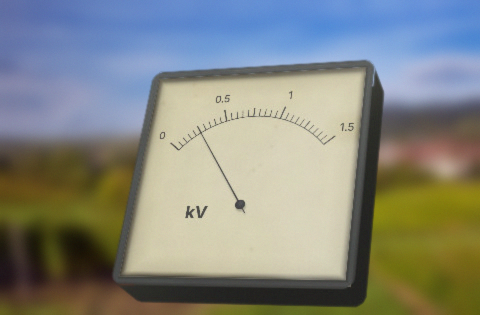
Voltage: value=0.25 unit=kV
